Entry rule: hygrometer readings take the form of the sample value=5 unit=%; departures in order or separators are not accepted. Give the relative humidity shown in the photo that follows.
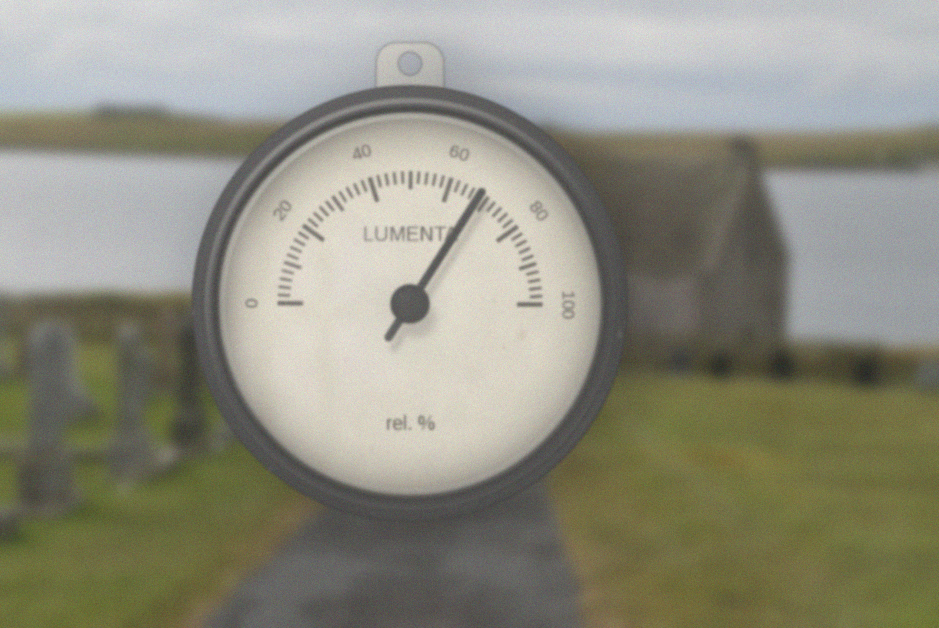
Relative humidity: value=68 unit=%
